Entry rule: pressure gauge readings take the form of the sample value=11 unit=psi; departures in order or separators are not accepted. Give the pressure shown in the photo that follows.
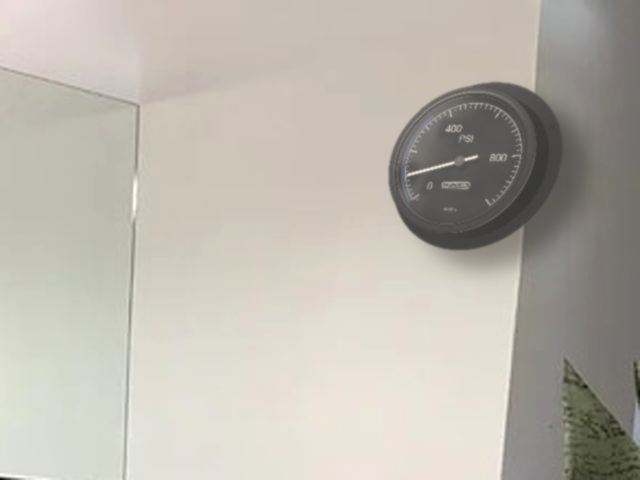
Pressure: value=100 unit=psi
